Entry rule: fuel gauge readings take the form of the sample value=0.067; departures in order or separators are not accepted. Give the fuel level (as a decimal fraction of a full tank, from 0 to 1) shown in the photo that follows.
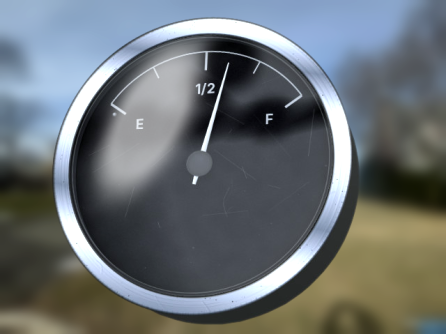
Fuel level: value=0.625
